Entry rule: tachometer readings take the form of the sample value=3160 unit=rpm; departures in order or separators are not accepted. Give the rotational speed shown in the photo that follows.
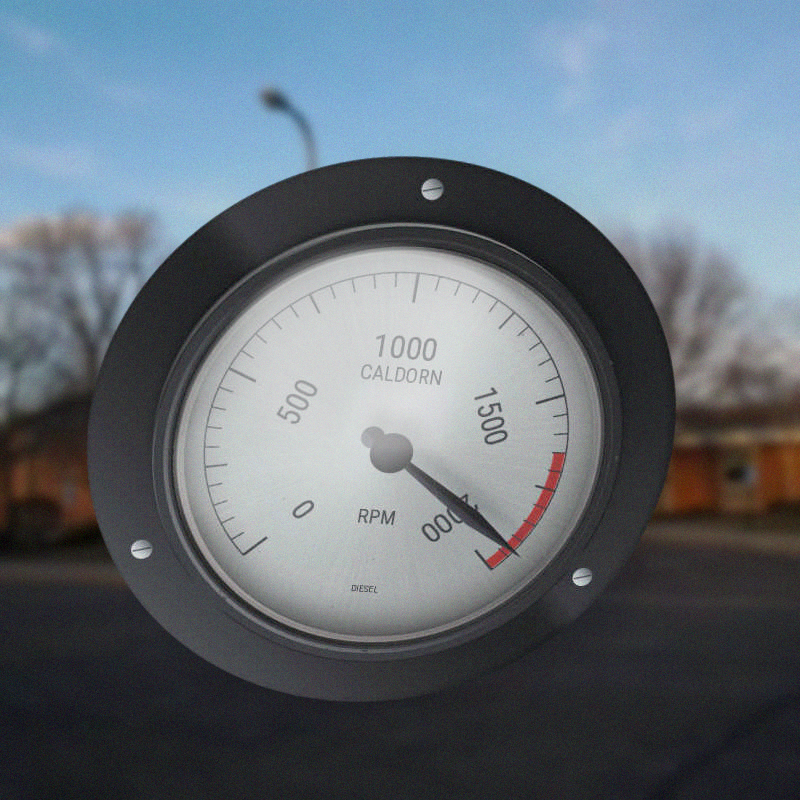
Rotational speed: value=1925 unit=rpm
